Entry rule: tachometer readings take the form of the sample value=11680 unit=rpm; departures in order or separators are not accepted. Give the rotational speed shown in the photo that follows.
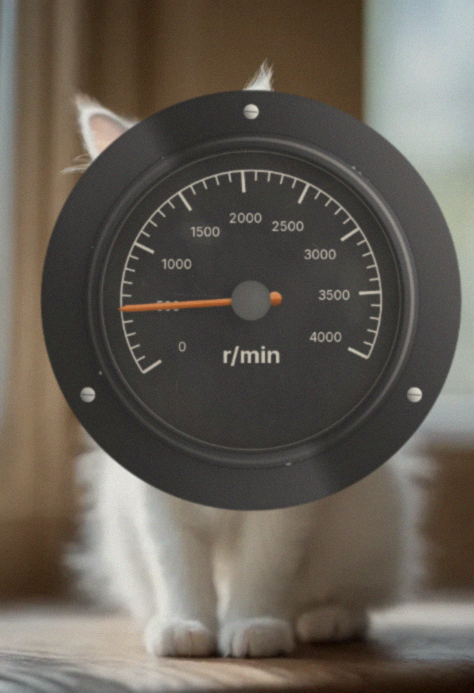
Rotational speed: value=500 unit=rpm
